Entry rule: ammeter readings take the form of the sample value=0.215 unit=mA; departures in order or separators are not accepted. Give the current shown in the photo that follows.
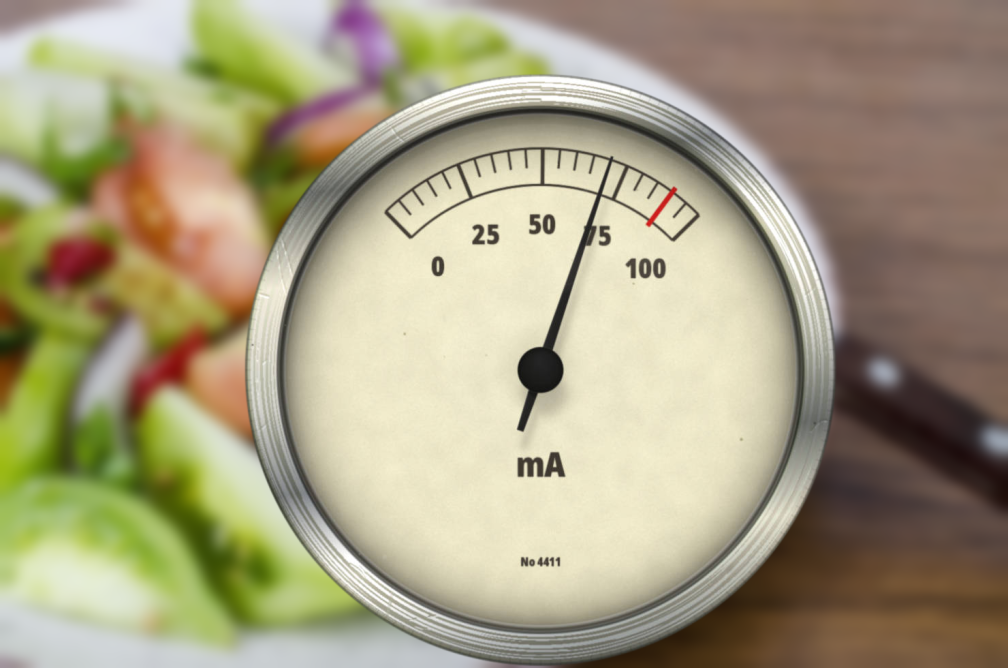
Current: value=70 unit=mA
